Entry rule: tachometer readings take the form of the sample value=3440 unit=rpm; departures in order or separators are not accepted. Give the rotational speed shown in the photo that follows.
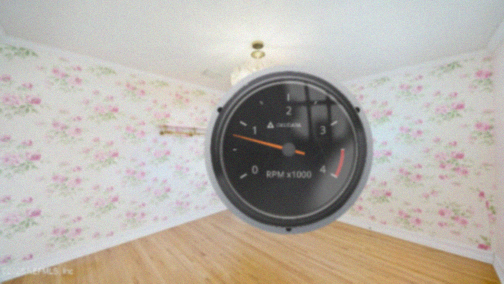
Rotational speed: value=750 unit=rpm
